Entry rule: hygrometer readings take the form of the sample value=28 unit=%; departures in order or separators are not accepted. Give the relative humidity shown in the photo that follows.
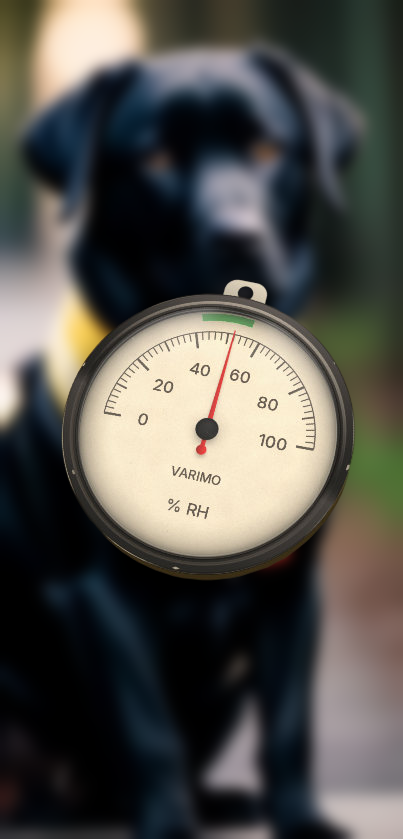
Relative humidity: value=52 unit=%
